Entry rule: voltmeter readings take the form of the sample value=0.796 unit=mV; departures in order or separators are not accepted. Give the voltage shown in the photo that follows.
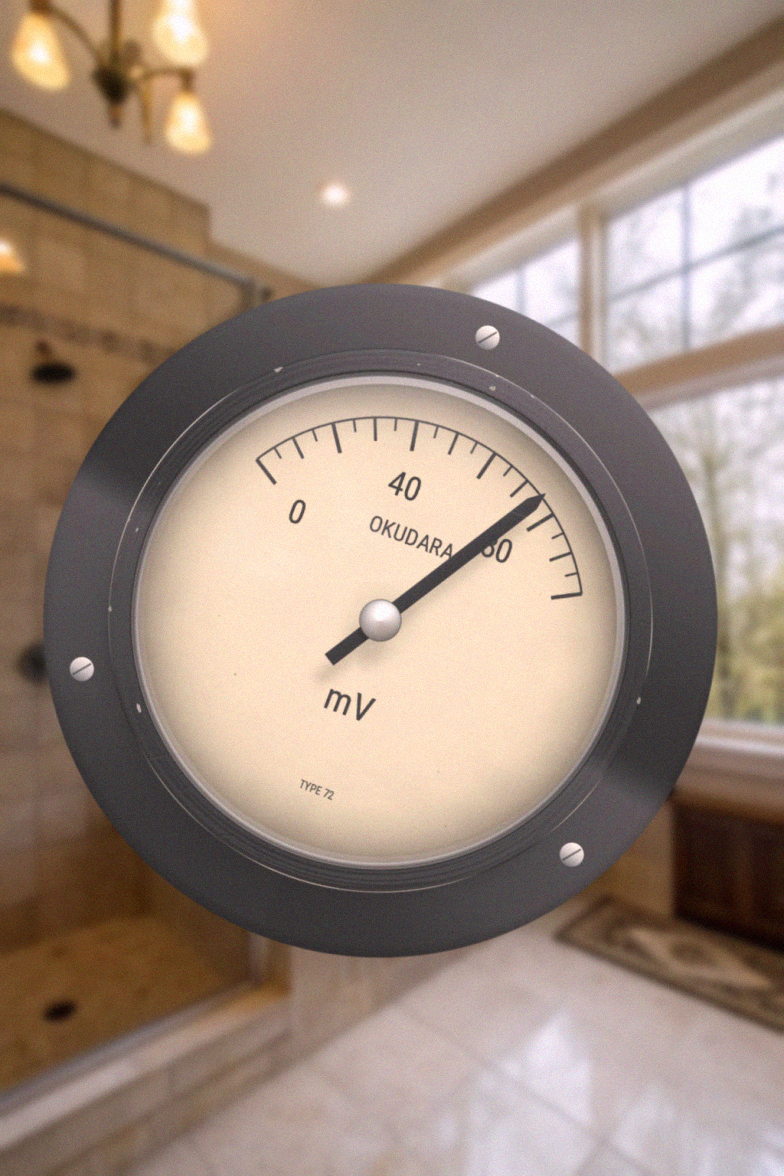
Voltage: value=75 unit=mV
